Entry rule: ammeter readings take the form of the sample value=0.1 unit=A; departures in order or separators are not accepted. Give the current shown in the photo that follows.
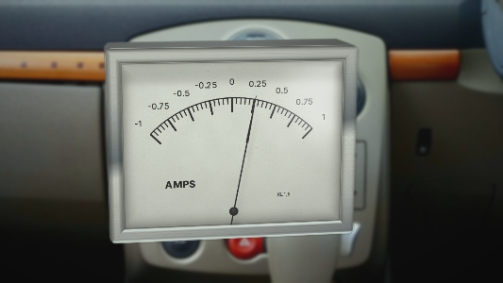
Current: value=0.25 unit=A
